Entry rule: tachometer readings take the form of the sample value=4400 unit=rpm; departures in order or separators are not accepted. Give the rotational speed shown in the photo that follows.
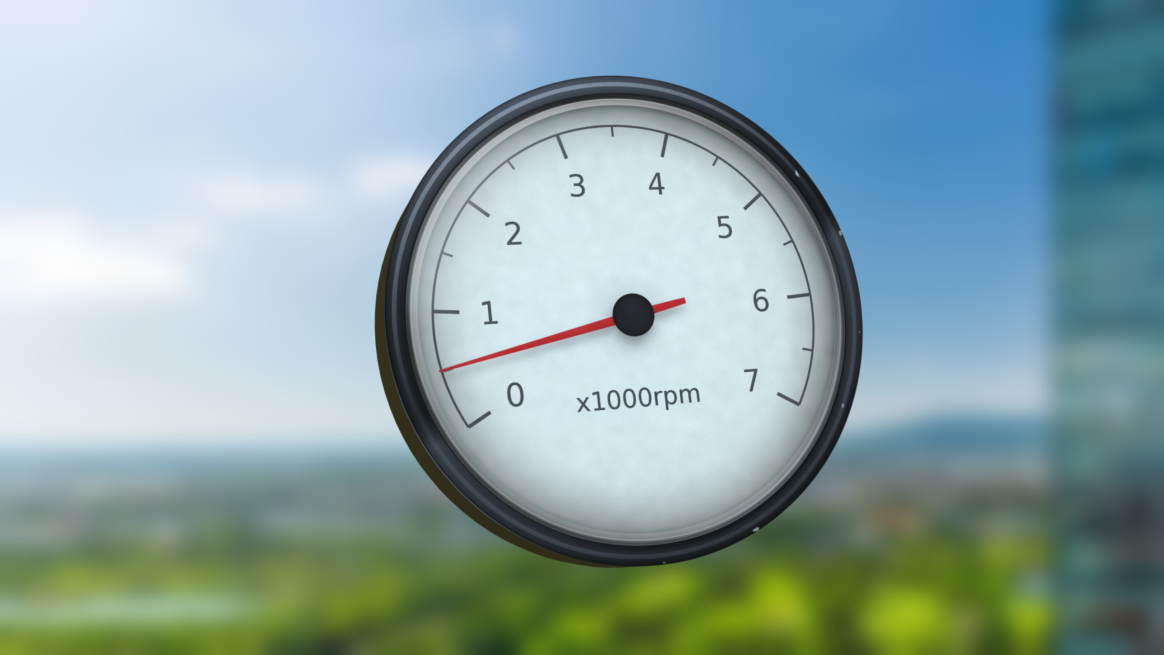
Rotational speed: value=500 unit=rpm
